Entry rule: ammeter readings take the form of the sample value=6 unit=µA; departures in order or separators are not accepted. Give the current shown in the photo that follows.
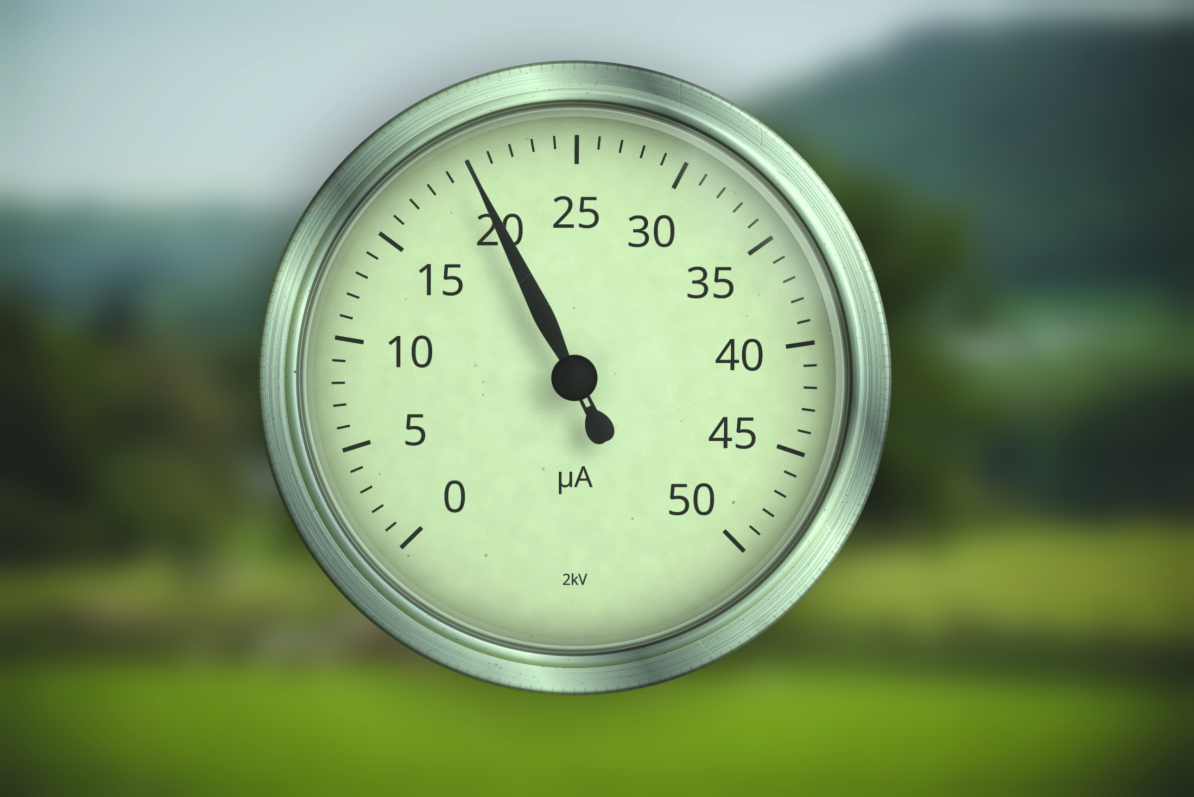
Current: value=20 unit=µA
